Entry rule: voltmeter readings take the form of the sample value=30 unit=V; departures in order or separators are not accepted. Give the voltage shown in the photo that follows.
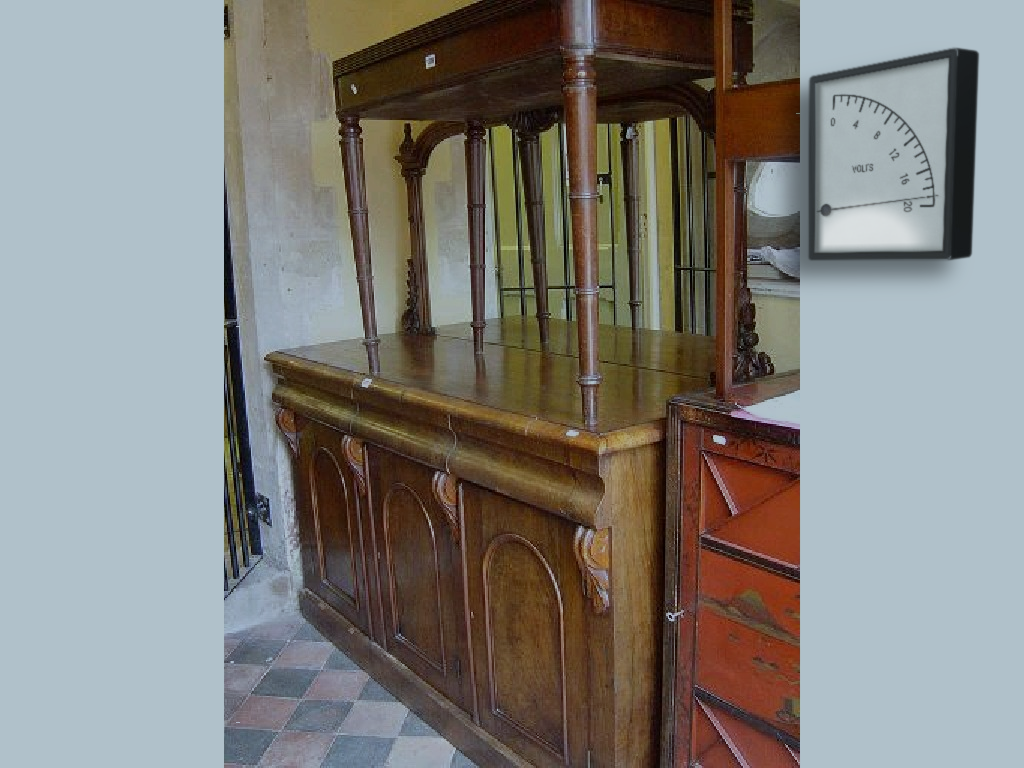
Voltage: value=19 unit=V
